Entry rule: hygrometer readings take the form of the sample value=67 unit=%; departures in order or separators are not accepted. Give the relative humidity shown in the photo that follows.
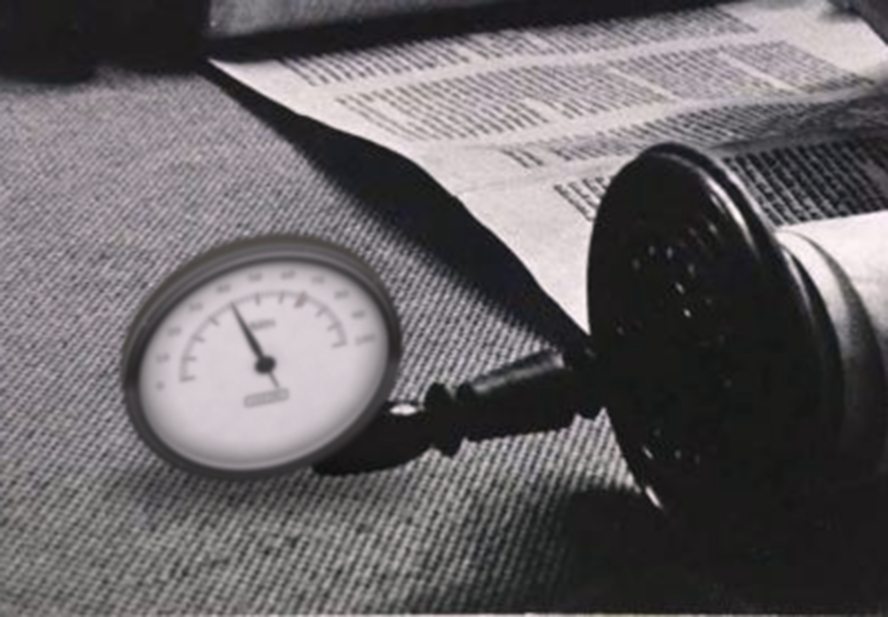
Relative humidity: value=40 unit=%
